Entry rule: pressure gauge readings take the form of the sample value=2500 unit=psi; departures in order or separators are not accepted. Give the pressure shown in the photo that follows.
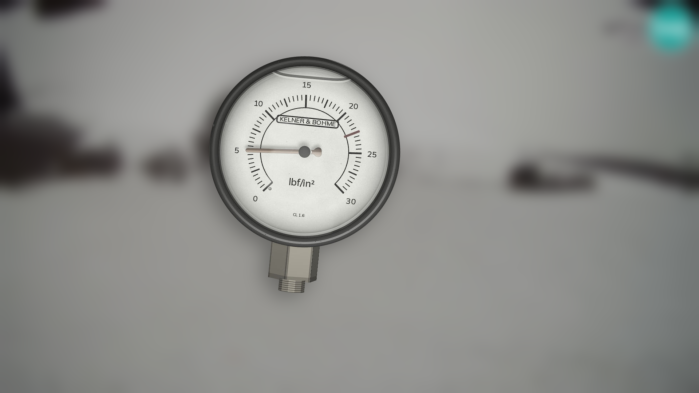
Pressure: value=5 unit=psi
